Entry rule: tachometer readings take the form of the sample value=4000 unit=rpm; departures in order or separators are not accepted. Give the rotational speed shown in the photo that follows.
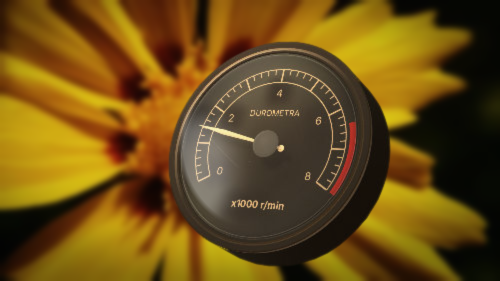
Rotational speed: value=1400 unit=rpm
